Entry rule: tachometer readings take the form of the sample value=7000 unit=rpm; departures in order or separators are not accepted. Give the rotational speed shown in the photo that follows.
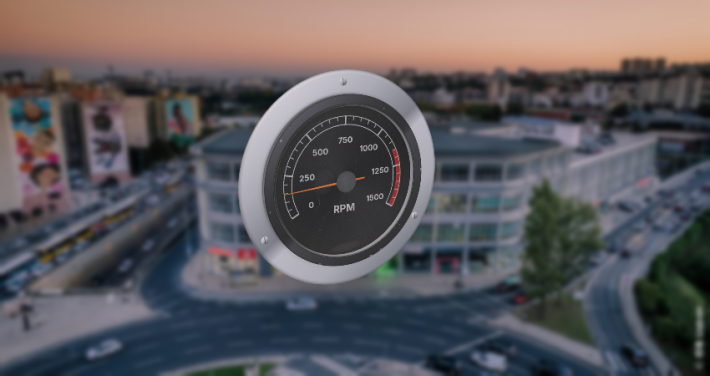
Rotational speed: value=150 unit=rpm
